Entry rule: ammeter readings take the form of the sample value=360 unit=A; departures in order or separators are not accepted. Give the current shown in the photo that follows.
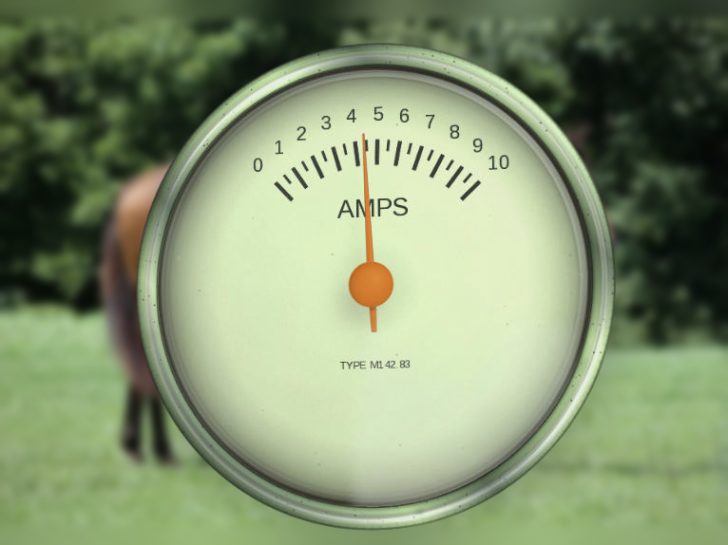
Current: value=4.5 unit=A
